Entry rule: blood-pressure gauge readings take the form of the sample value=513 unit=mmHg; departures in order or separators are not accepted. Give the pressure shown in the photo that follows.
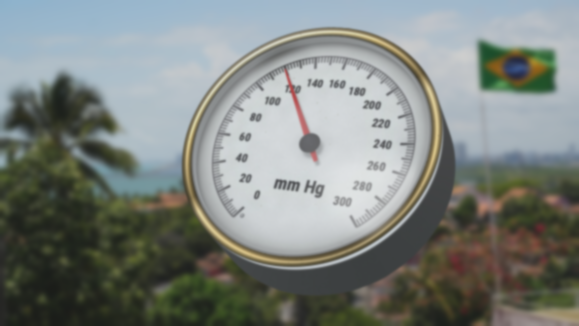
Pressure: value=120 unit=mmHg
